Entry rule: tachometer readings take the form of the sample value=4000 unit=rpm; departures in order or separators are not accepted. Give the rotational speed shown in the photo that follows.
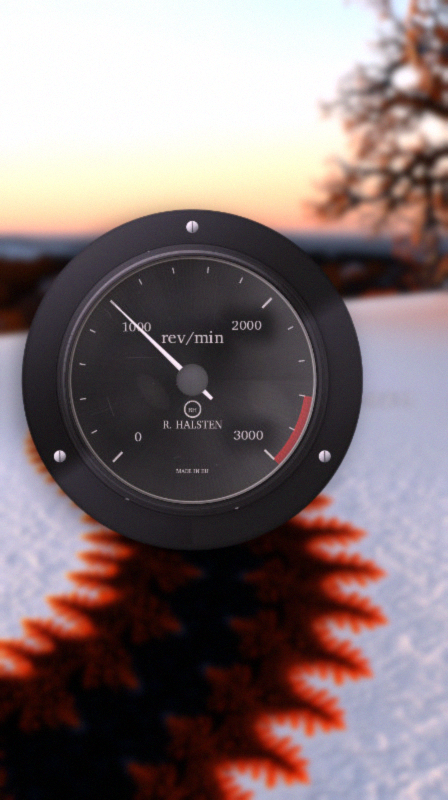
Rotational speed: value=1000 unit=rpm
